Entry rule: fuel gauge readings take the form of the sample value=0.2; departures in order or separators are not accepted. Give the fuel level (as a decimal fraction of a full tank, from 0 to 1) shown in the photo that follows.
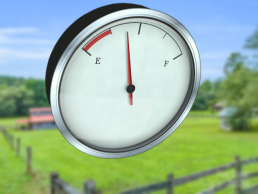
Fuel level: value=0.375
